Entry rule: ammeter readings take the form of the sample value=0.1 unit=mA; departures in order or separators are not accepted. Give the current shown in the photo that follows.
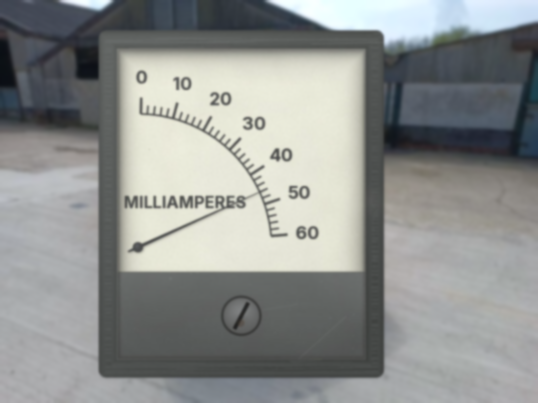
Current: value=46 unit=mA
